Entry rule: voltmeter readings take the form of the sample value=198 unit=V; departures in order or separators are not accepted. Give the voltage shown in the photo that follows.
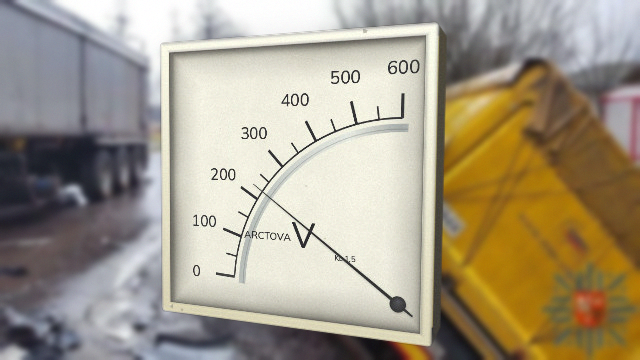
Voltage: value=225 unit=V
